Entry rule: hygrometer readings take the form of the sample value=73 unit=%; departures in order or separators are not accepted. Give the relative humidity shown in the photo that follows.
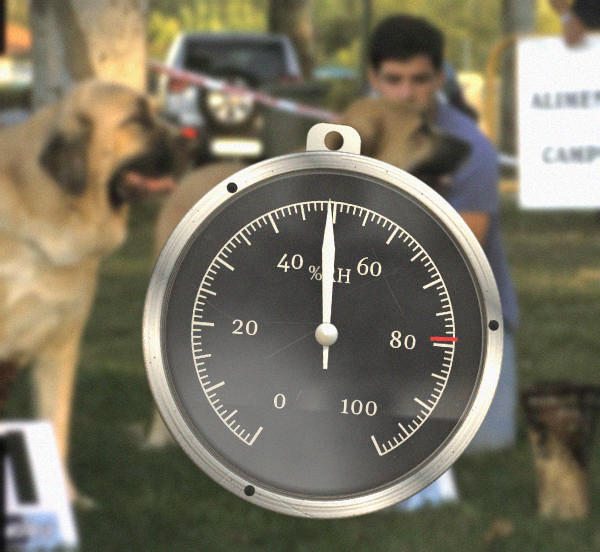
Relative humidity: value=49 unit=%
